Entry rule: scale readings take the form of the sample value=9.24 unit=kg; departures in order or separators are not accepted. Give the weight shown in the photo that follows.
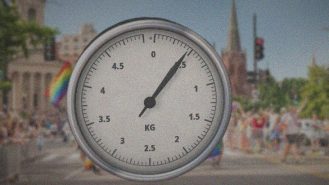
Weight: value=0.45 unit=kg
